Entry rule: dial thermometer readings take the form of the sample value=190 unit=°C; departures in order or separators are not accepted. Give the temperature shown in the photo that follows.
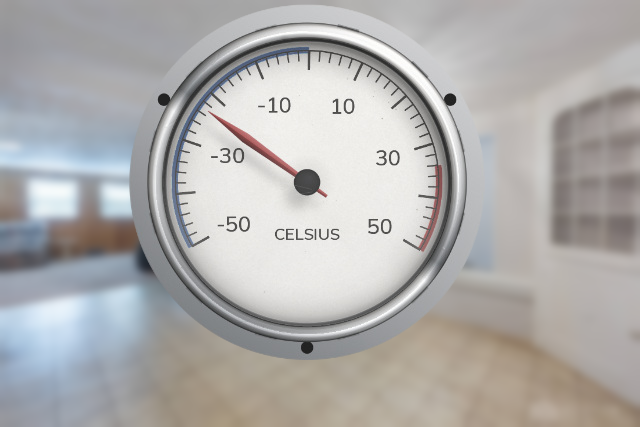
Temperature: value=-23 unit=°C
